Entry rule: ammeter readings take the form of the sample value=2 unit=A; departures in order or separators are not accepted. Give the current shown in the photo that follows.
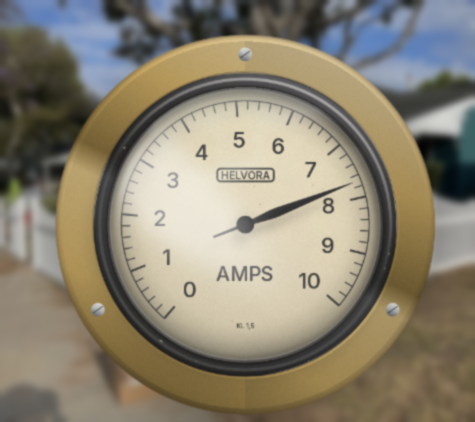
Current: value=7.7 unit=A
